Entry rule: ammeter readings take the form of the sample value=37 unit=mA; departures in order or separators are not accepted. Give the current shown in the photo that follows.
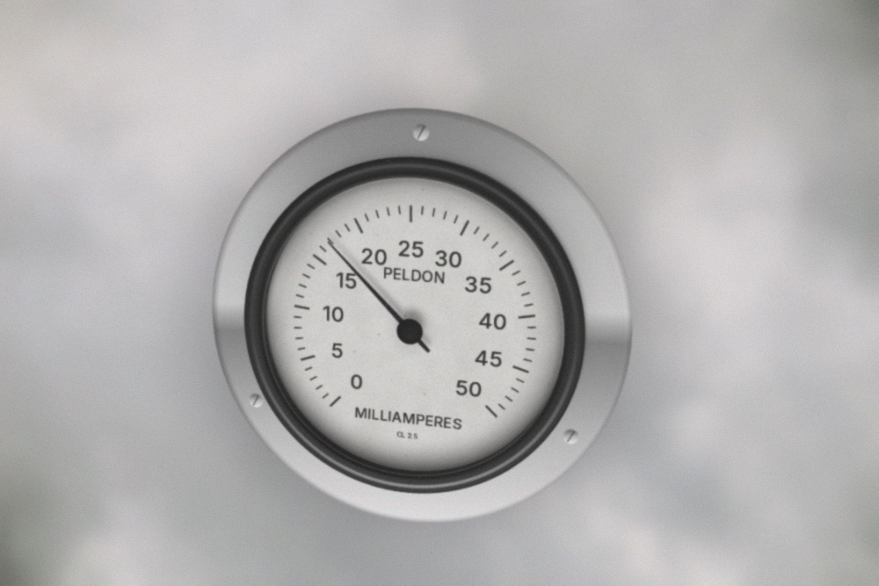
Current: value=17 unit=mA
